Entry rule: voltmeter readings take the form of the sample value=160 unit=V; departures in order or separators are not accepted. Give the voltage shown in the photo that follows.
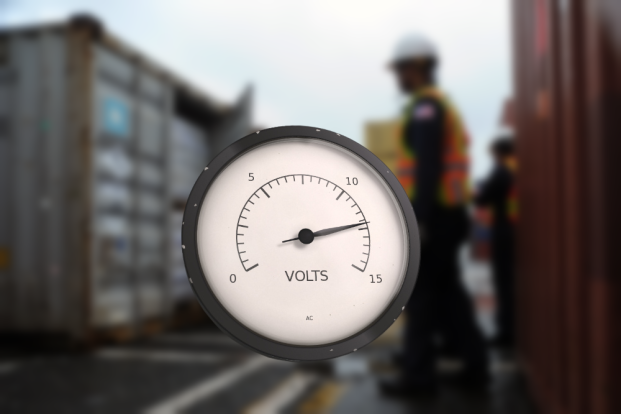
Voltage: value=12.25 unit=V
